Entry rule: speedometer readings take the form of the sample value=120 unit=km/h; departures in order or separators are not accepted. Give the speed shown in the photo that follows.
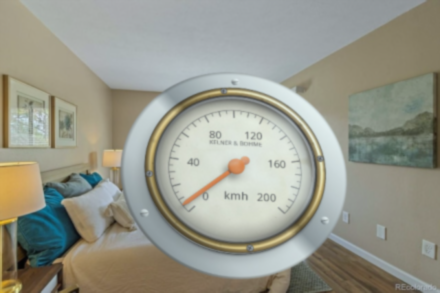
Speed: value=5 unit=km/h
